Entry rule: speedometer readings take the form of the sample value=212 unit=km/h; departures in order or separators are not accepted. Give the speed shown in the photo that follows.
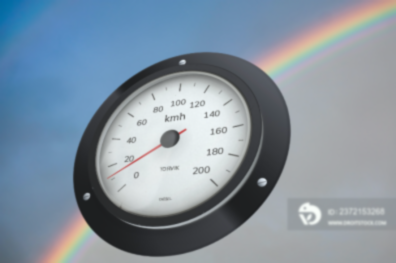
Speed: value=10 unit=km/h
